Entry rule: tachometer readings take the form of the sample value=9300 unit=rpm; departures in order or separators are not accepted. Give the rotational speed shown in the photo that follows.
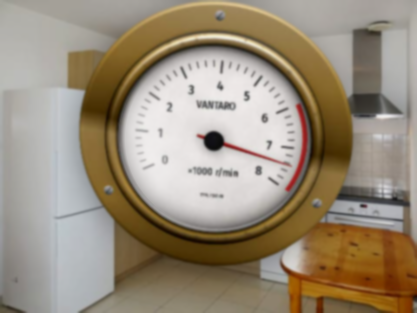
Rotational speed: value=7400 unit=rpm
